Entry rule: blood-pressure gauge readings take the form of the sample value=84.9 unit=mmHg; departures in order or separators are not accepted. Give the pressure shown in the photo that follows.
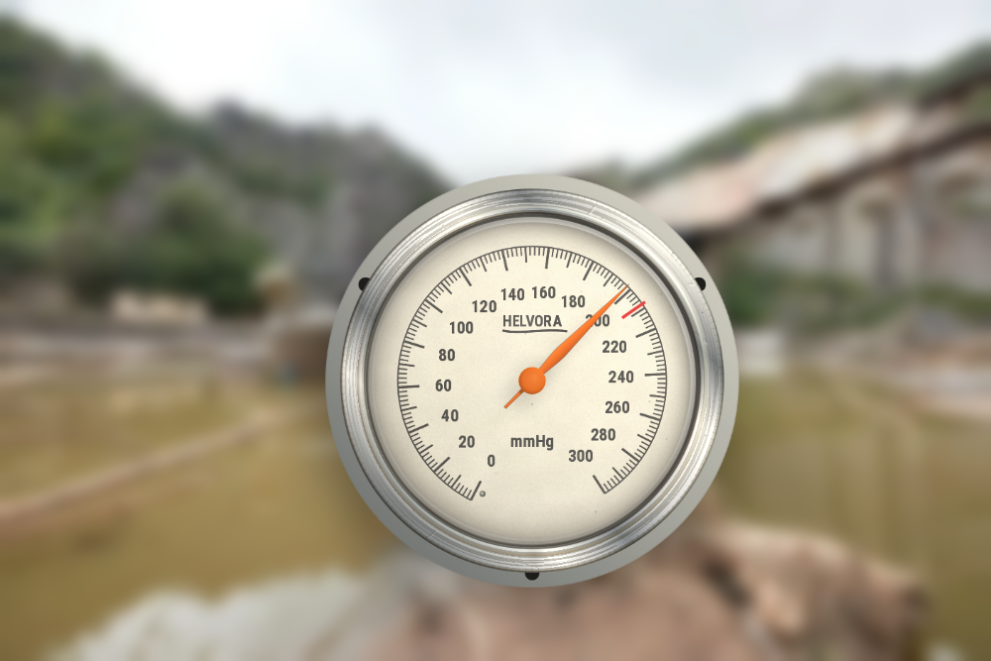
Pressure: value=198 unit=mmHg
